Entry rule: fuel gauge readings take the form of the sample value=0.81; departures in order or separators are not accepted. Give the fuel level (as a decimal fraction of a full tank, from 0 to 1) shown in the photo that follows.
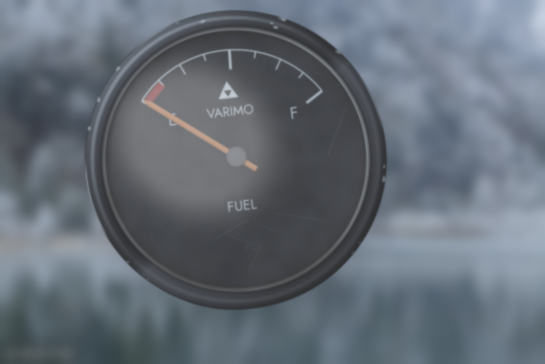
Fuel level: value=0
